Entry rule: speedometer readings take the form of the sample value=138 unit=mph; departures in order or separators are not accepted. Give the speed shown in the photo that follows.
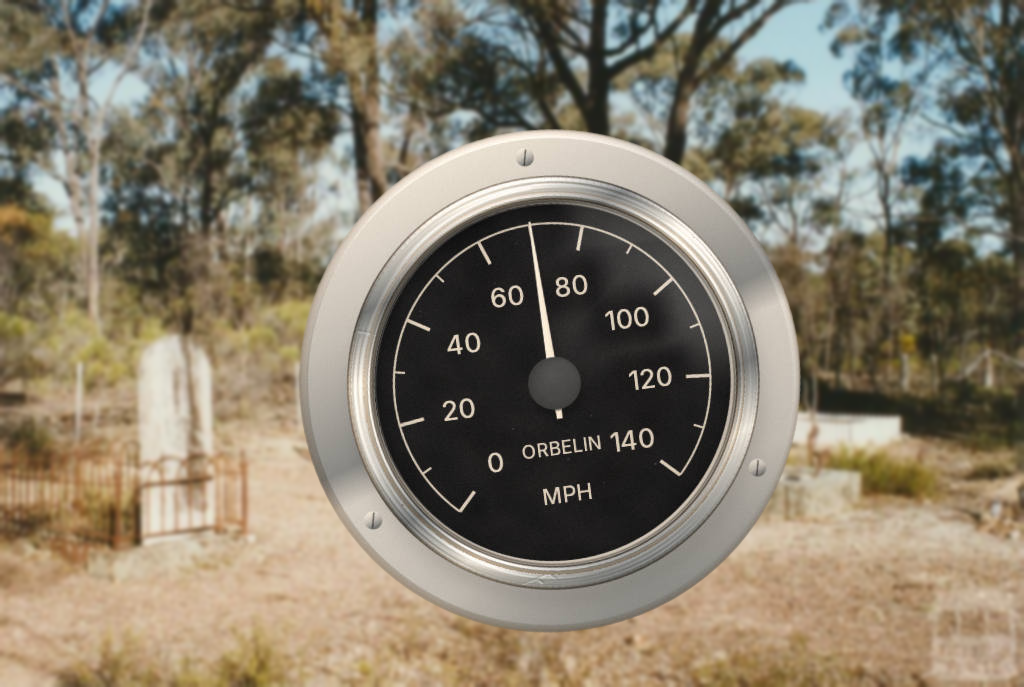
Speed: value=70 unit=mph
